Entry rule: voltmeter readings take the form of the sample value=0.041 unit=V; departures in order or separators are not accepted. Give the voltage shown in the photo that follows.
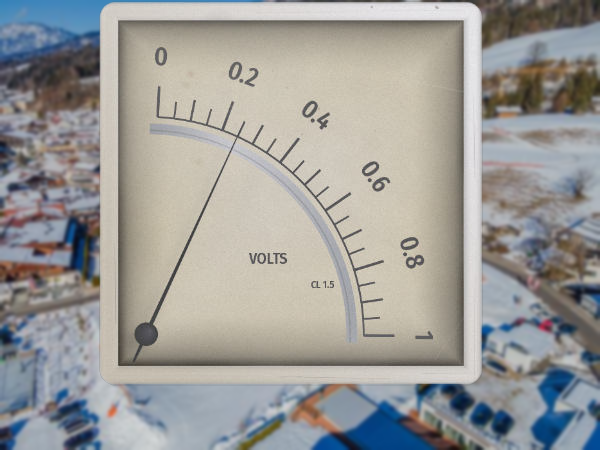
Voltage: value=0.25 unit=V
